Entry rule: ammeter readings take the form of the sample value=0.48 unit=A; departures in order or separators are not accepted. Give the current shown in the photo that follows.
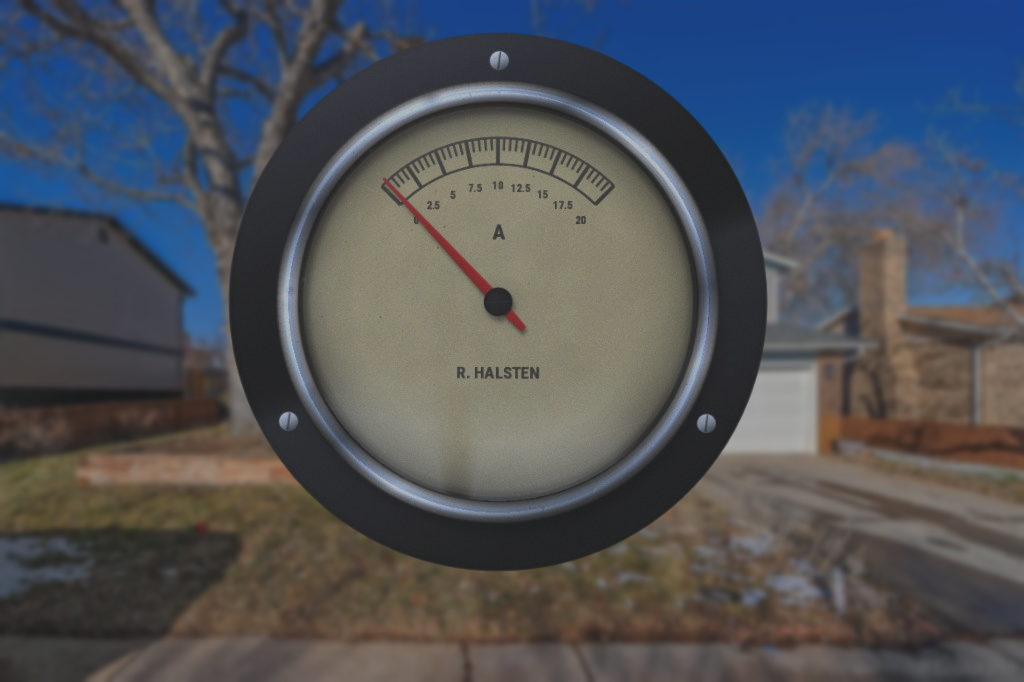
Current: value=0.5 unit=A
